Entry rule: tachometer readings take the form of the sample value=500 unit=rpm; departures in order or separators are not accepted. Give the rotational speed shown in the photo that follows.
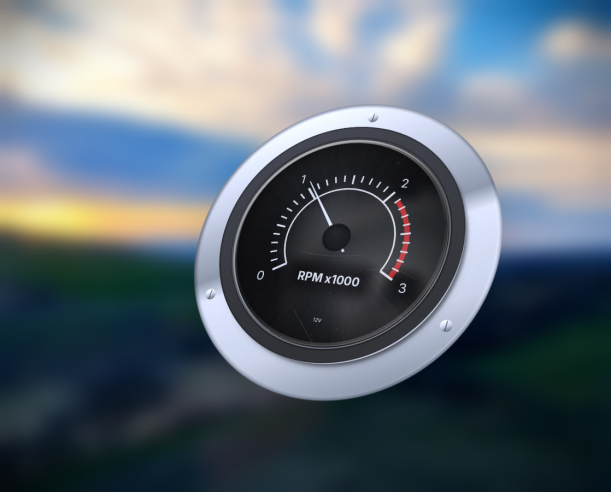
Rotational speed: value=1050 unit=rpm
